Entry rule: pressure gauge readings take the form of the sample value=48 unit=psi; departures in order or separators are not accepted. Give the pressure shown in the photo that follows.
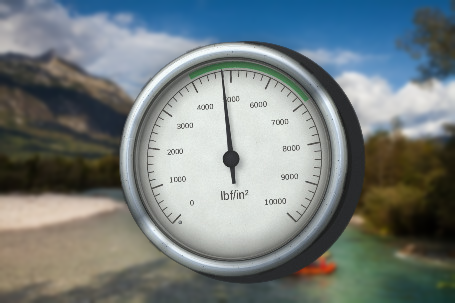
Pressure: value=4800 unit=psi
